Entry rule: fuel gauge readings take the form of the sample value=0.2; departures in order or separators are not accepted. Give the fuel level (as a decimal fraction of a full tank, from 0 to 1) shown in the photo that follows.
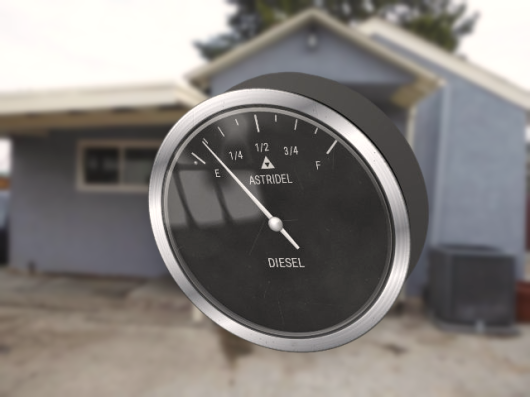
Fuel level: value=0.125
